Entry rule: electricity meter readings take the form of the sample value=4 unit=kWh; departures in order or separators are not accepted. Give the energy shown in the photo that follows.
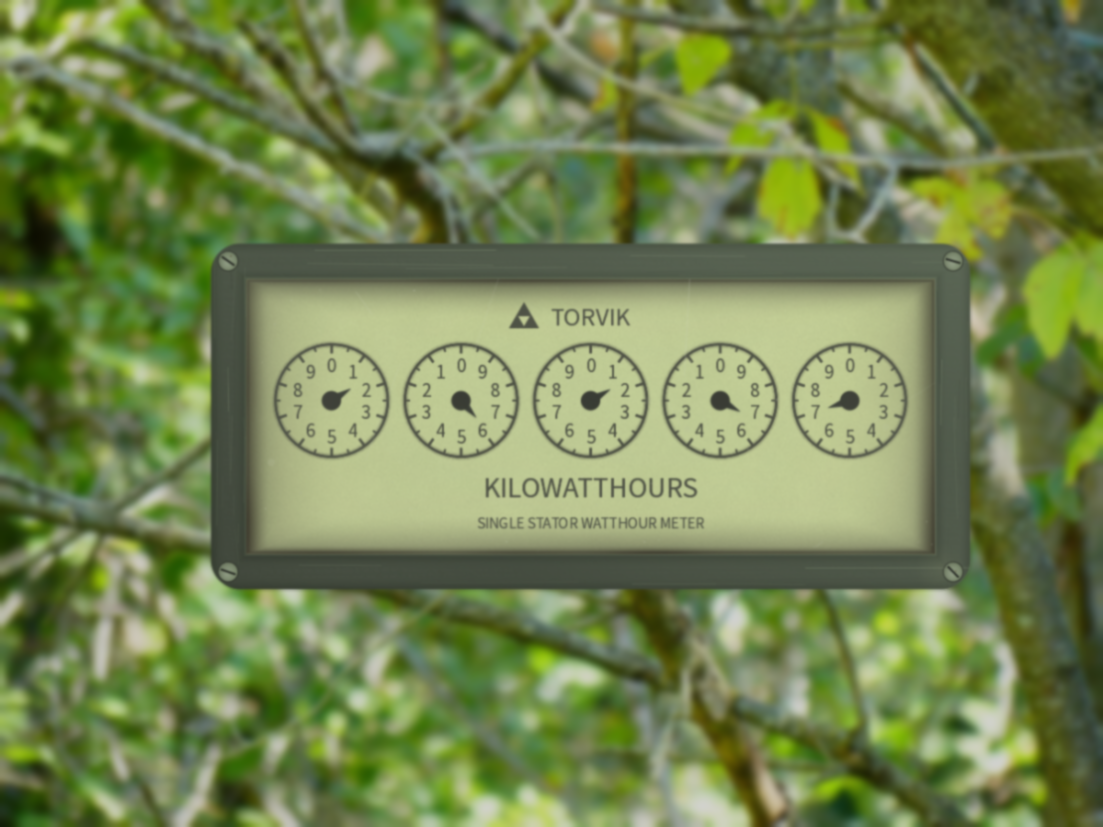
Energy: value=16167 unit=kWh
